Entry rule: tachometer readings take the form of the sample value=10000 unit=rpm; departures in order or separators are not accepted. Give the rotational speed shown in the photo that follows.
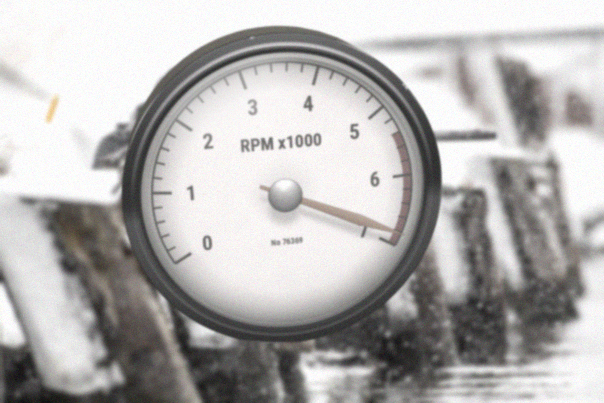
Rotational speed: value=6800 unit=rpm
